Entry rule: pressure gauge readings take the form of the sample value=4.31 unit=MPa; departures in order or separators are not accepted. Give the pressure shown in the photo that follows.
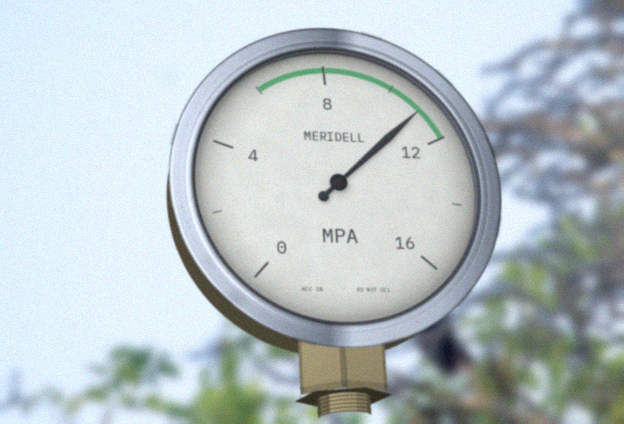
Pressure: value=11 unit=MPa
